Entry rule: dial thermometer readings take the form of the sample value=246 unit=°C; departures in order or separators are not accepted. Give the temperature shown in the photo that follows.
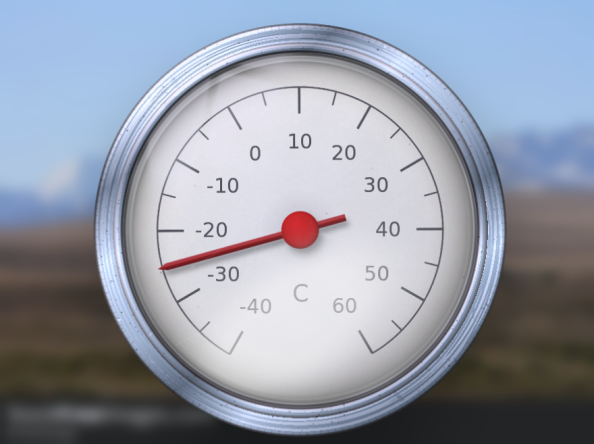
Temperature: value=-25 unit=°C
